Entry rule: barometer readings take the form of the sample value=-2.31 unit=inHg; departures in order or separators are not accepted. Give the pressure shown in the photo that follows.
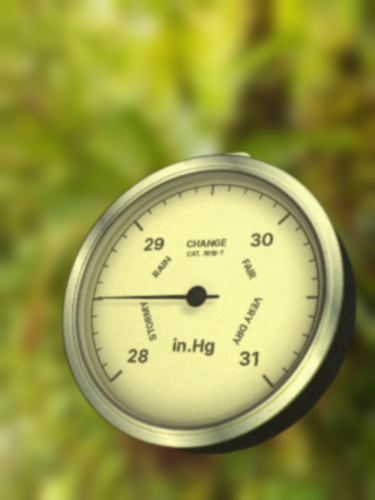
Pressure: value=28.5 unit=inHg
